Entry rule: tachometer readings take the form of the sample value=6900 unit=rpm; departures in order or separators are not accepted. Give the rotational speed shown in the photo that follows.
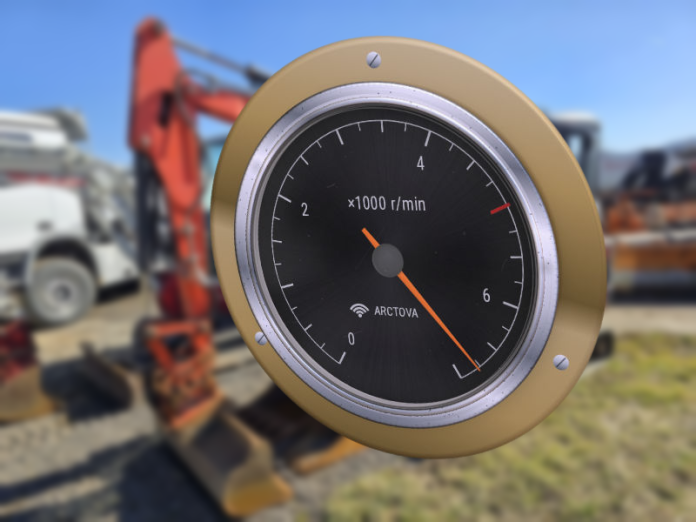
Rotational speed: value=6750 unit=rpm
